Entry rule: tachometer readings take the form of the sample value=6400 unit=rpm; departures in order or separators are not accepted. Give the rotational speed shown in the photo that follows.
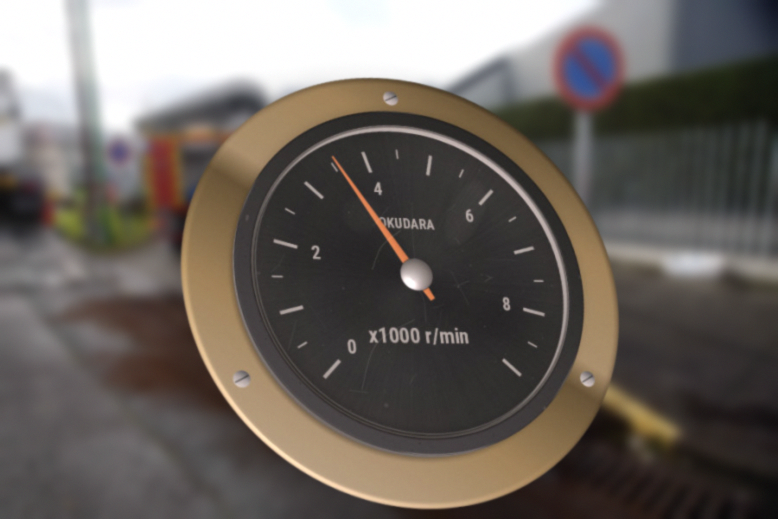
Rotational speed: value=3500 unit=rpm
